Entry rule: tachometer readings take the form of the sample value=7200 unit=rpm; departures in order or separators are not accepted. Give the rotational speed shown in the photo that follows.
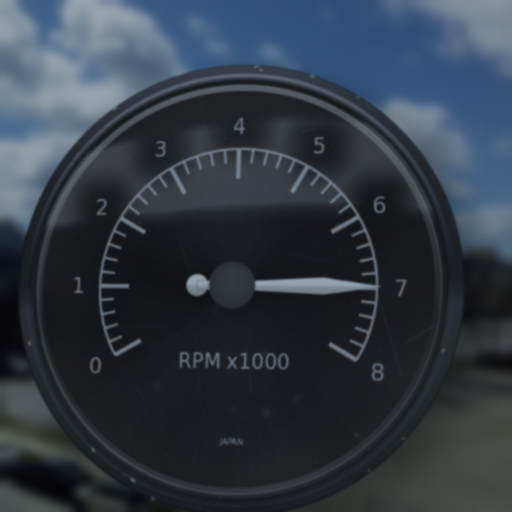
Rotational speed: value=7000 unit=rpm
